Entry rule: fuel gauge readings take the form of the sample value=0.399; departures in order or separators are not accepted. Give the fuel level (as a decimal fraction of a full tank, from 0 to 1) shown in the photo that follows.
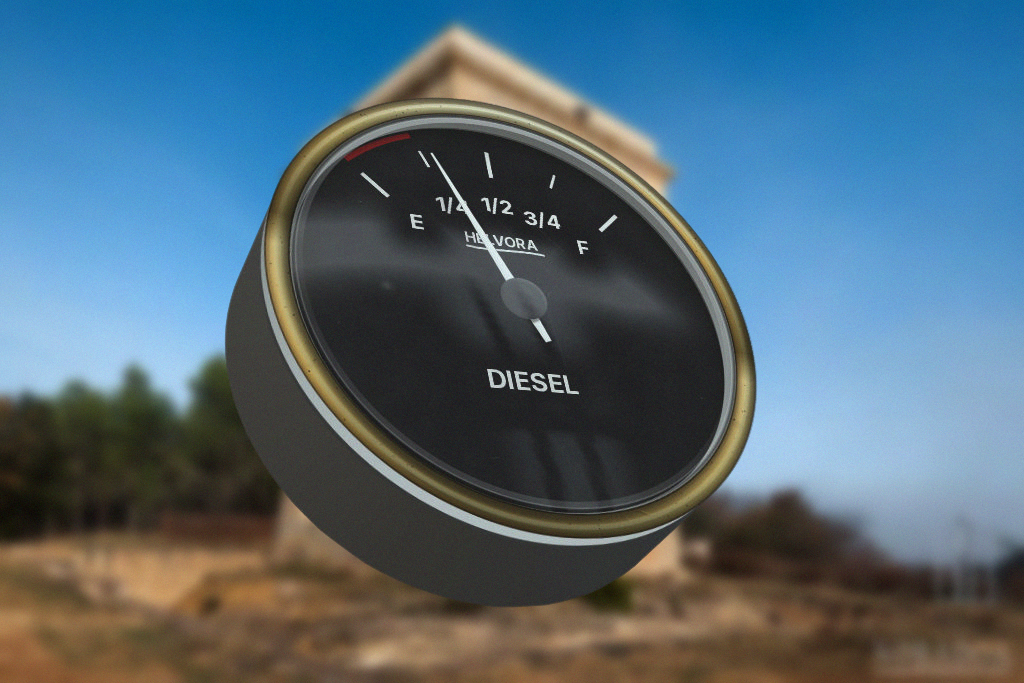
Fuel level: value=0.25
